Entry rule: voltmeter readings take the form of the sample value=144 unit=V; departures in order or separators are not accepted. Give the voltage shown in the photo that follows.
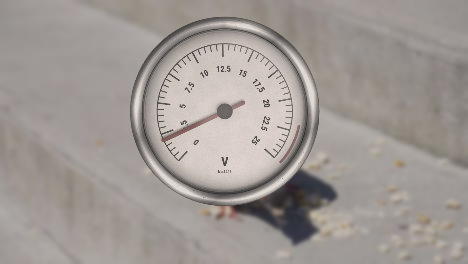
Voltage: value=2 unit=V
